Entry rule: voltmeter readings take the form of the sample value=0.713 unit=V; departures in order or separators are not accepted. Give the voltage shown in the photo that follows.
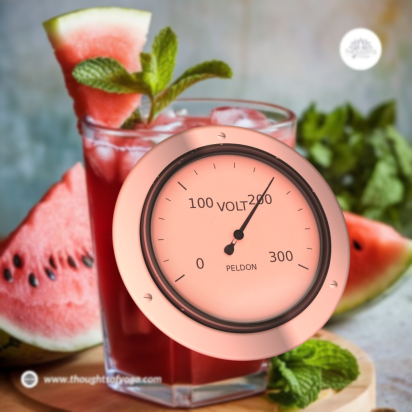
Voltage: value=200 unit=V
